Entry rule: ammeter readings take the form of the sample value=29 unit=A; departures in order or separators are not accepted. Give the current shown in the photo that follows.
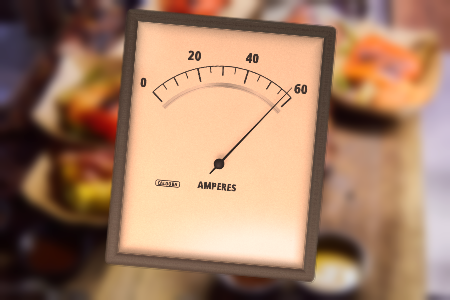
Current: value=57.5 unit=A
